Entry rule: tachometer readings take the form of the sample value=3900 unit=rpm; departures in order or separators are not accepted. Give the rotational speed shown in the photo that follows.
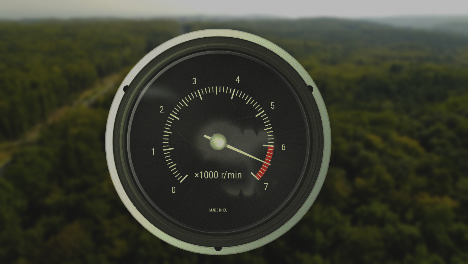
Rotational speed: value=6500 unit=rpm
